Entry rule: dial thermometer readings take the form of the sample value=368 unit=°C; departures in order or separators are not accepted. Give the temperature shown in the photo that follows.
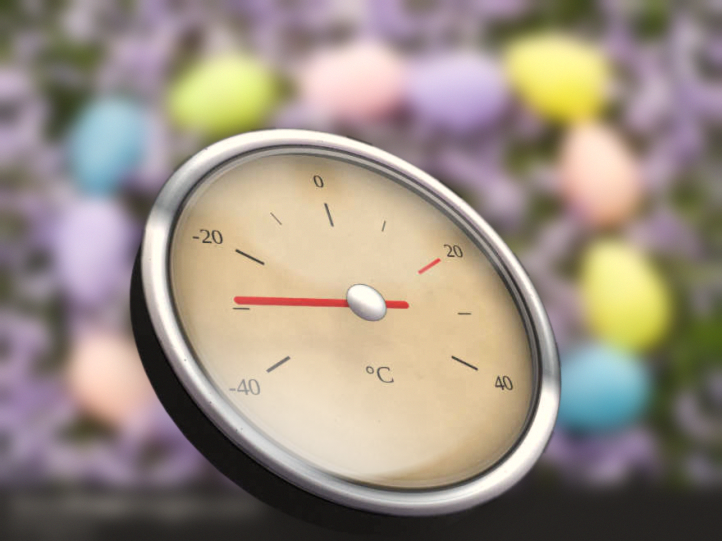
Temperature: value=-30 unit=°C
